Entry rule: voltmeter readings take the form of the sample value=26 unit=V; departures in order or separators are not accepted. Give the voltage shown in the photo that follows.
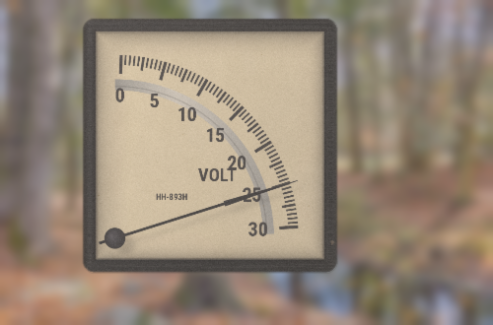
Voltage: value=25 unit=V
